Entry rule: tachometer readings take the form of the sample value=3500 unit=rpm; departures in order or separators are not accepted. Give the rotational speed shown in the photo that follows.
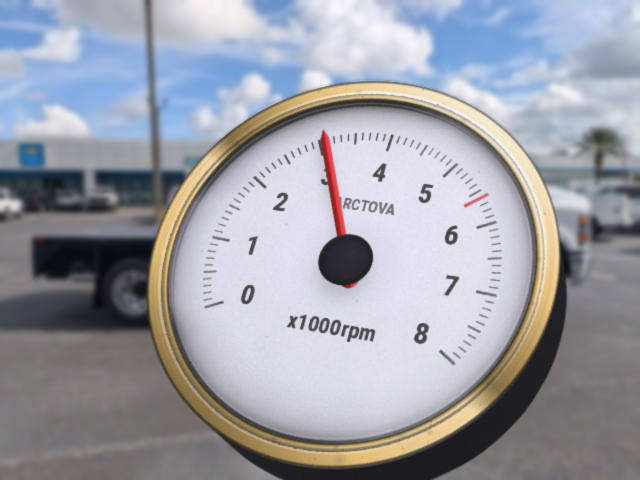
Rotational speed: value=3100 unit=rpm
